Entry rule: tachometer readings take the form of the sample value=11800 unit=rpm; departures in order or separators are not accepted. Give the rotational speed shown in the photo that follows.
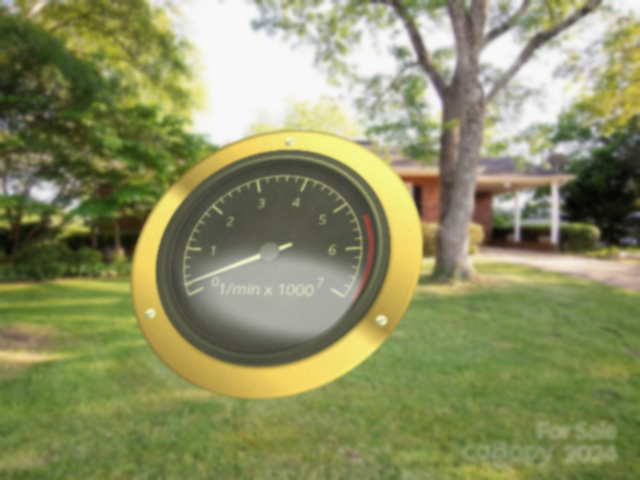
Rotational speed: value=200 unit=rpm
